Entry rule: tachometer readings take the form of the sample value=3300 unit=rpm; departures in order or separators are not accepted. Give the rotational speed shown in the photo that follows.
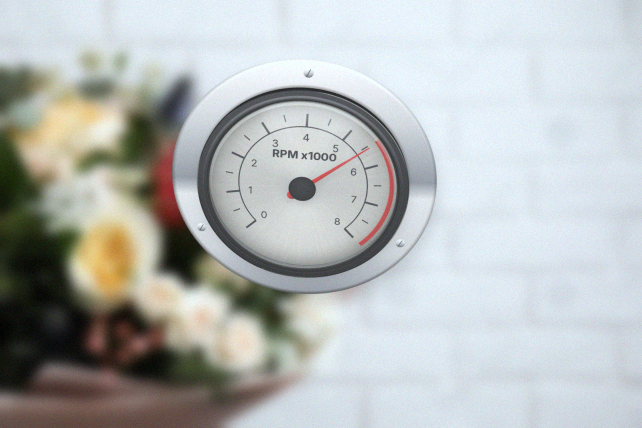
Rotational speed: value=5500 unit=rpm
